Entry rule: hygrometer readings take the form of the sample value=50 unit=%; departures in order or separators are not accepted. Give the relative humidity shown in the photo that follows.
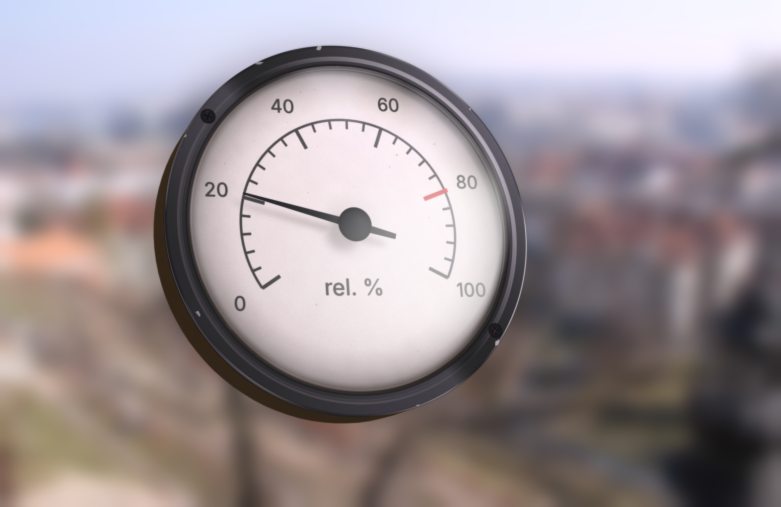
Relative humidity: value=20 unit=%
